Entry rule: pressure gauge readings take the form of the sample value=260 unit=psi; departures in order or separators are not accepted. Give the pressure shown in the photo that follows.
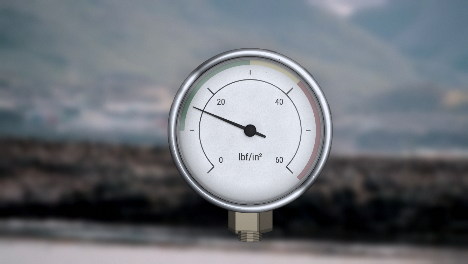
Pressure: value=15 unit=psi
